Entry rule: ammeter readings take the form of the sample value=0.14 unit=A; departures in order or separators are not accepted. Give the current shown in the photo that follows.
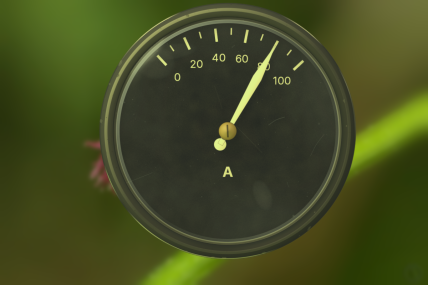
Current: value=80 unit=A
